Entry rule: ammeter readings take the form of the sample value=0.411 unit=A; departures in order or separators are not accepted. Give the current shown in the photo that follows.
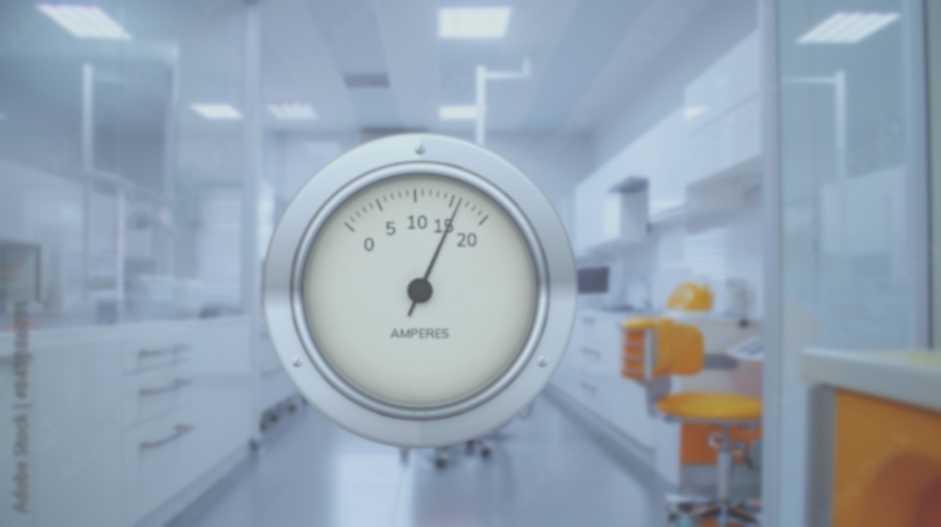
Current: value=16 unit=A
